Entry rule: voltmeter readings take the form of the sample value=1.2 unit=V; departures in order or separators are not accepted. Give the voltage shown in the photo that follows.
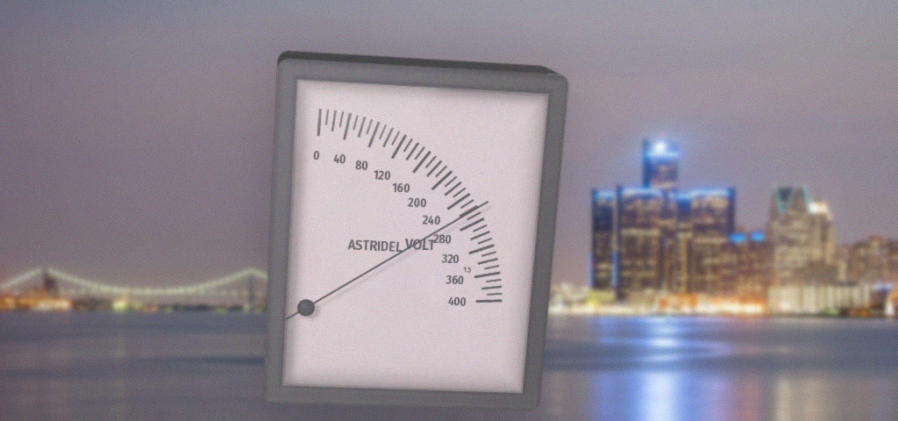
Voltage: value=260 unit=V
